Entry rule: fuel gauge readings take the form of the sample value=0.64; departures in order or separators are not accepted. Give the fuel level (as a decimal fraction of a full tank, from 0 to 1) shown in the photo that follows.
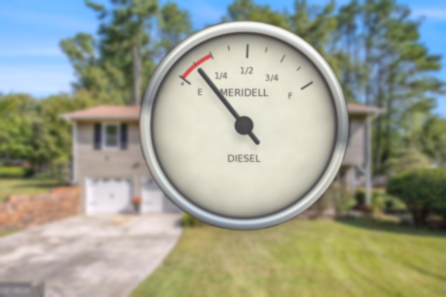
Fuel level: value=0.125
